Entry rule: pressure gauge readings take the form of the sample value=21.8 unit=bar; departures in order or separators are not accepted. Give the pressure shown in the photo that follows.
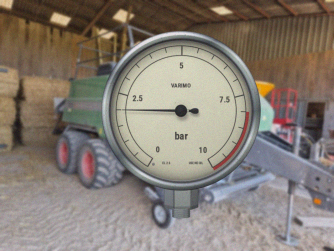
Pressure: value=2 unit=bar
